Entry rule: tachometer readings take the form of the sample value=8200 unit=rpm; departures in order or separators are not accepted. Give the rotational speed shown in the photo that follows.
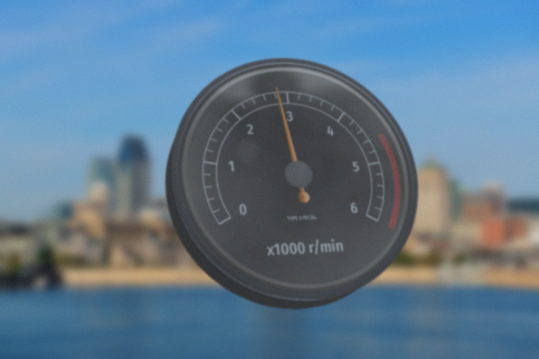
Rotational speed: value=2800 unit=rpm
